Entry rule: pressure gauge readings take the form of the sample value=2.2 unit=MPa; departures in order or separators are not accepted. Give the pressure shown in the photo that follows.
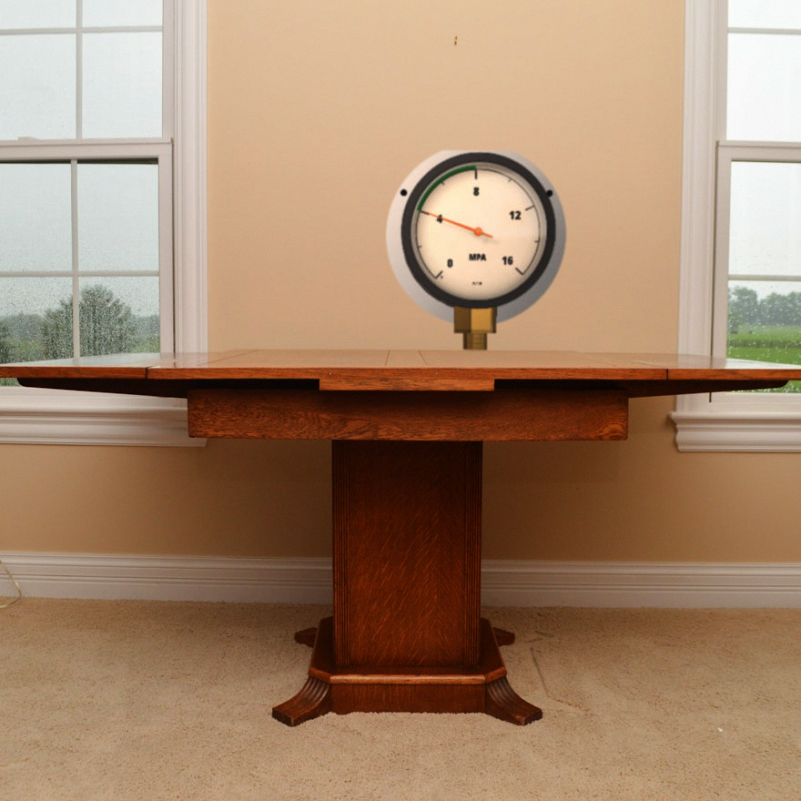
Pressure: value=4 unit=MPa
